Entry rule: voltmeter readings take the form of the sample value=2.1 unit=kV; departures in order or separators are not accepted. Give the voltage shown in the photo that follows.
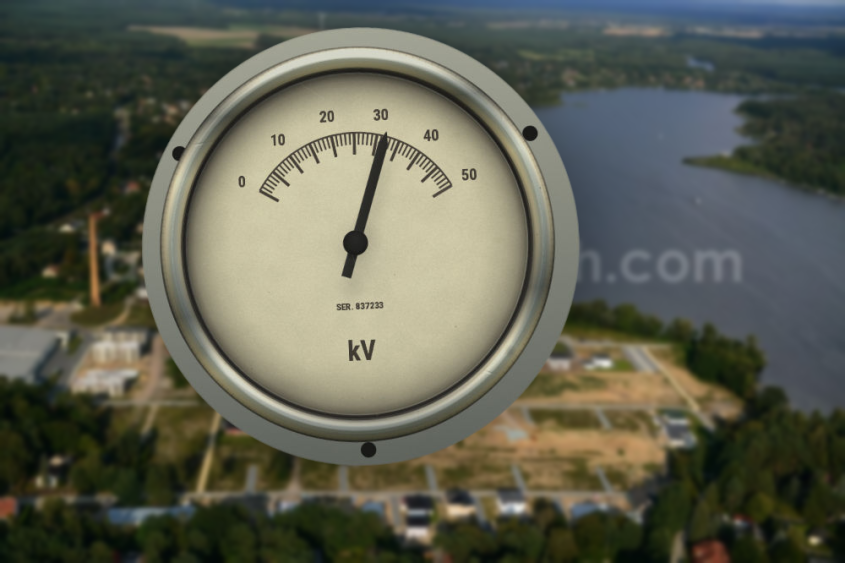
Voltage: value=32 unit=kV
